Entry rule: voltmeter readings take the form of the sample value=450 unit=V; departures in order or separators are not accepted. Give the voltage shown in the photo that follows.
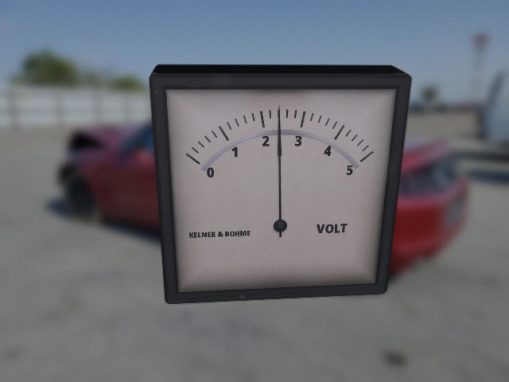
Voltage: value=2.4 unit=V
